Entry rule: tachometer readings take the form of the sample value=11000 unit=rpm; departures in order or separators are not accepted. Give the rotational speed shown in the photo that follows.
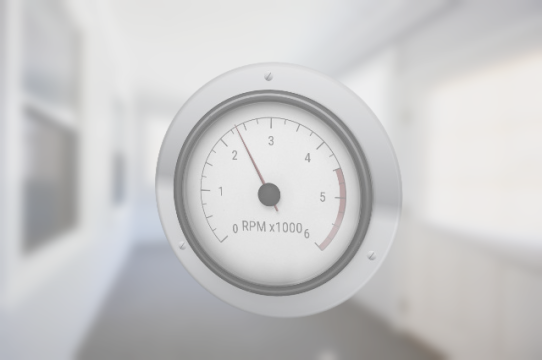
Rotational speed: value=2375 unit=rpm
